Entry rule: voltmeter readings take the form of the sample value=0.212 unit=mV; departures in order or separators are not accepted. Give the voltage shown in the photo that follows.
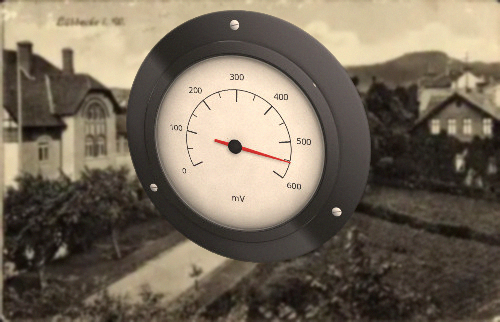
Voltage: value=550 unit=mV
